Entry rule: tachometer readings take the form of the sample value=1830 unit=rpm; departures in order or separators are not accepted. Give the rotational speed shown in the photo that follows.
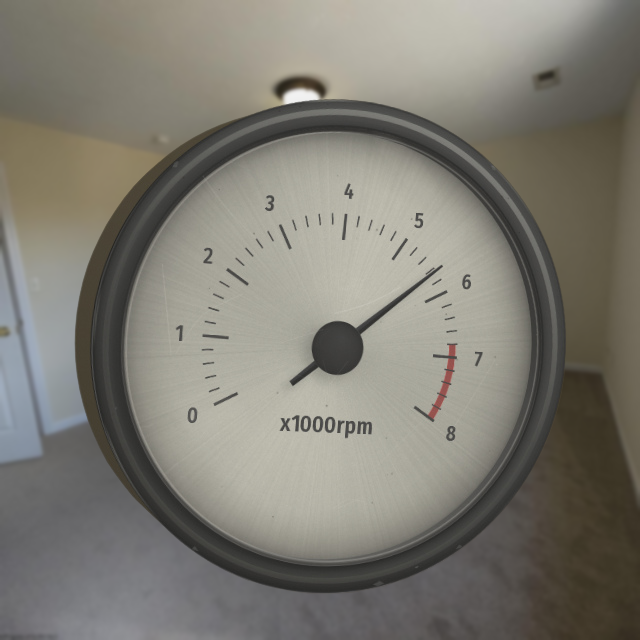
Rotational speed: value=5600 unit=rpm
